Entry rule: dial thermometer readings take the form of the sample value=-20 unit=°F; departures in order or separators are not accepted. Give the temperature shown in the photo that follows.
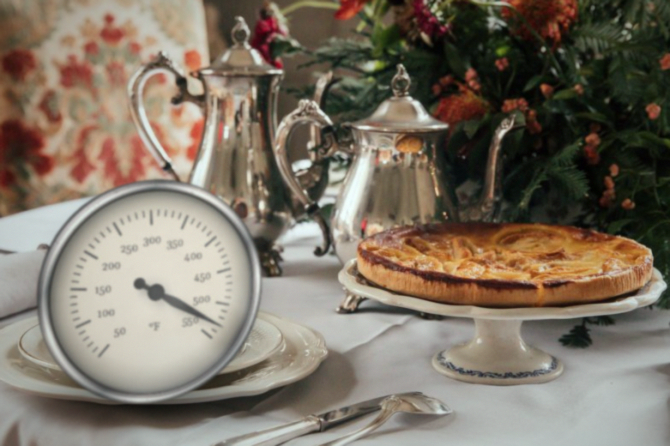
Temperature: value=530 unit=°F
